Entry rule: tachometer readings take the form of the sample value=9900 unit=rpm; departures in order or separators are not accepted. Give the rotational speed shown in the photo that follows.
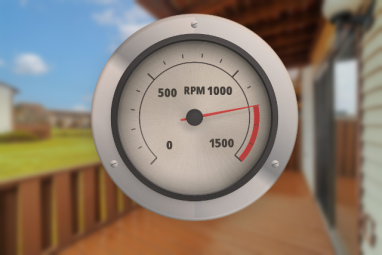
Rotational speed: value=1200 unit=rpm
